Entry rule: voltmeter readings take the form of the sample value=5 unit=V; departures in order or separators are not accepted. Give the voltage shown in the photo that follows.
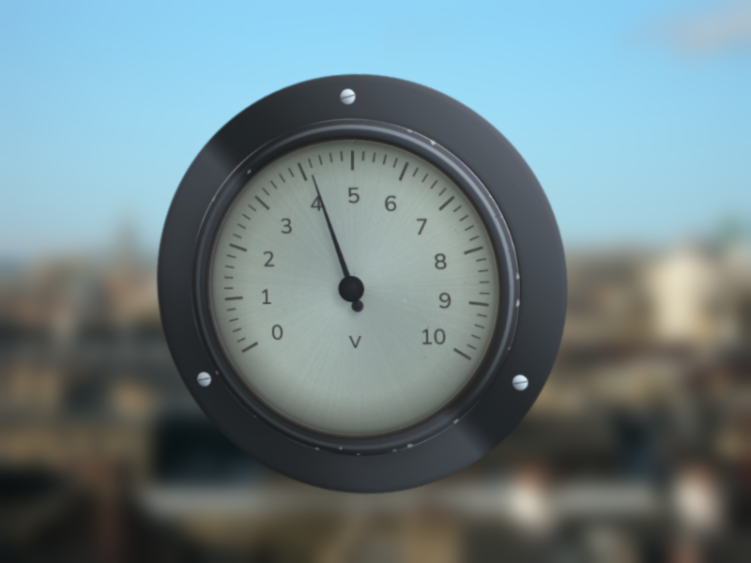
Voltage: value=4.2 unit=V
